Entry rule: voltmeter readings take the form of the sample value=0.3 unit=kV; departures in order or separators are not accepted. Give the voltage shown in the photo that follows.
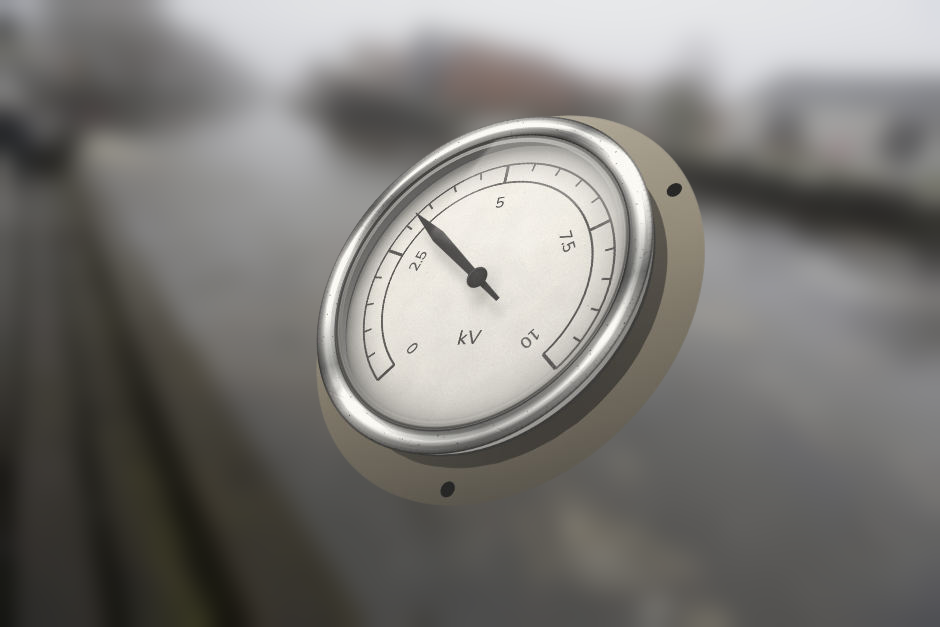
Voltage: value=3.25 unit=kV
